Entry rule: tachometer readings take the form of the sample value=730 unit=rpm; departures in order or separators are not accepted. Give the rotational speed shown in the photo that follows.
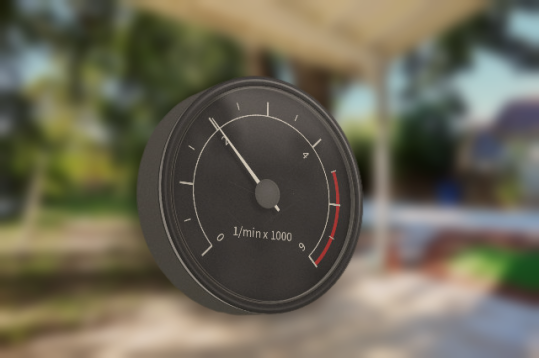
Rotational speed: value=2000 unit=rpm
